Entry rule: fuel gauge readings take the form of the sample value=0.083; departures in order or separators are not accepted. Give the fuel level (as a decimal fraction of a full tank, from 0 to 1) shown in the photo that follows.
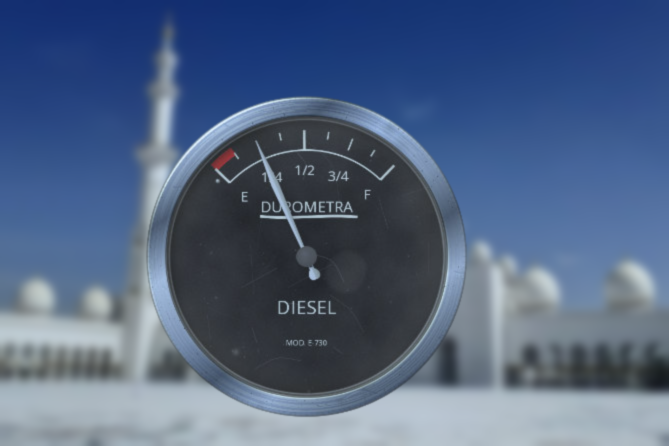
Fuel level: value=0.25
